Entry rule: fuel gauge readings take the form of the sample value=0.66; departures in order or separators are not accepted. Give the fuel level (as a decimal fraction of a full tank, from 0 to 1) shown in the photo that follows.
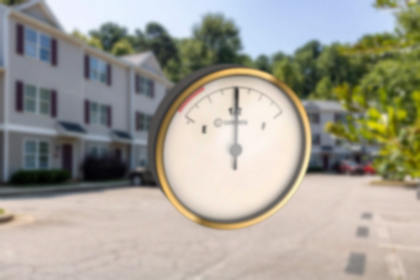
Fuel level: value=0.5
